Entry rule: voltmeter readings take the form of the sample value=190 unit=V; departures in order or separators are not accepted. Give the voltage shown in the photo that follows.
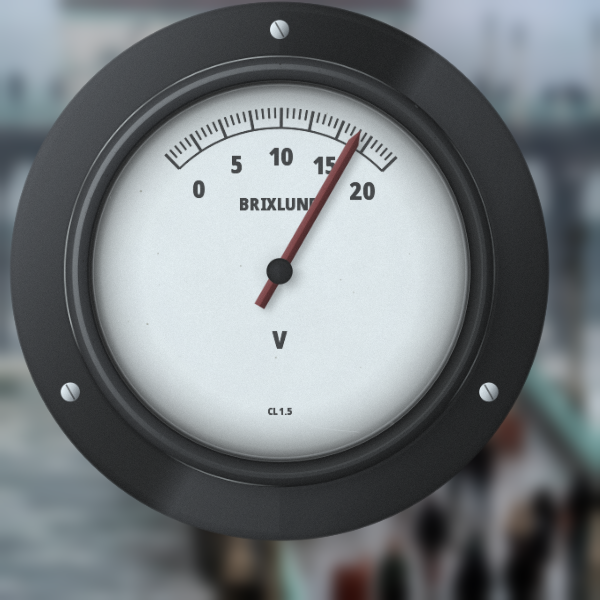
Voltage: value=16.5 unit=V
